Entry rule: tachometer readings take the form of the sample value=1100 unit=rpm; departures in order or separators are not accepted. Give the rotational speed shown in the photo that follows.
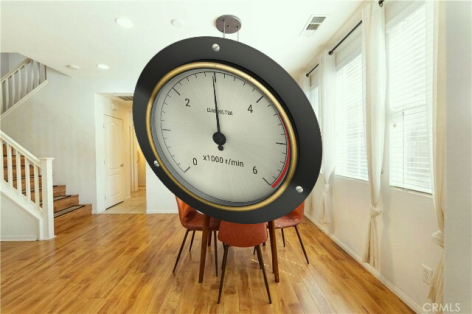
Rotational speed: value=3000 unit=rpm
